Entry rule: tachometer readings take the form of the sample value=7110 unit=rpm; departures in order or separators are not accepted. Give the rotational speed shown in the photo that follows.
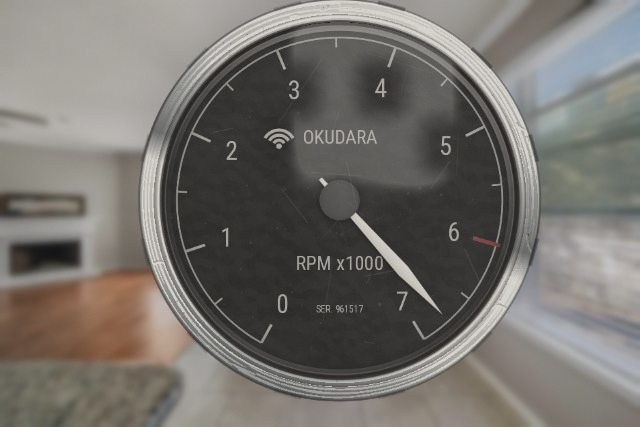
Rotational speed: value=6750 unit=rpm
